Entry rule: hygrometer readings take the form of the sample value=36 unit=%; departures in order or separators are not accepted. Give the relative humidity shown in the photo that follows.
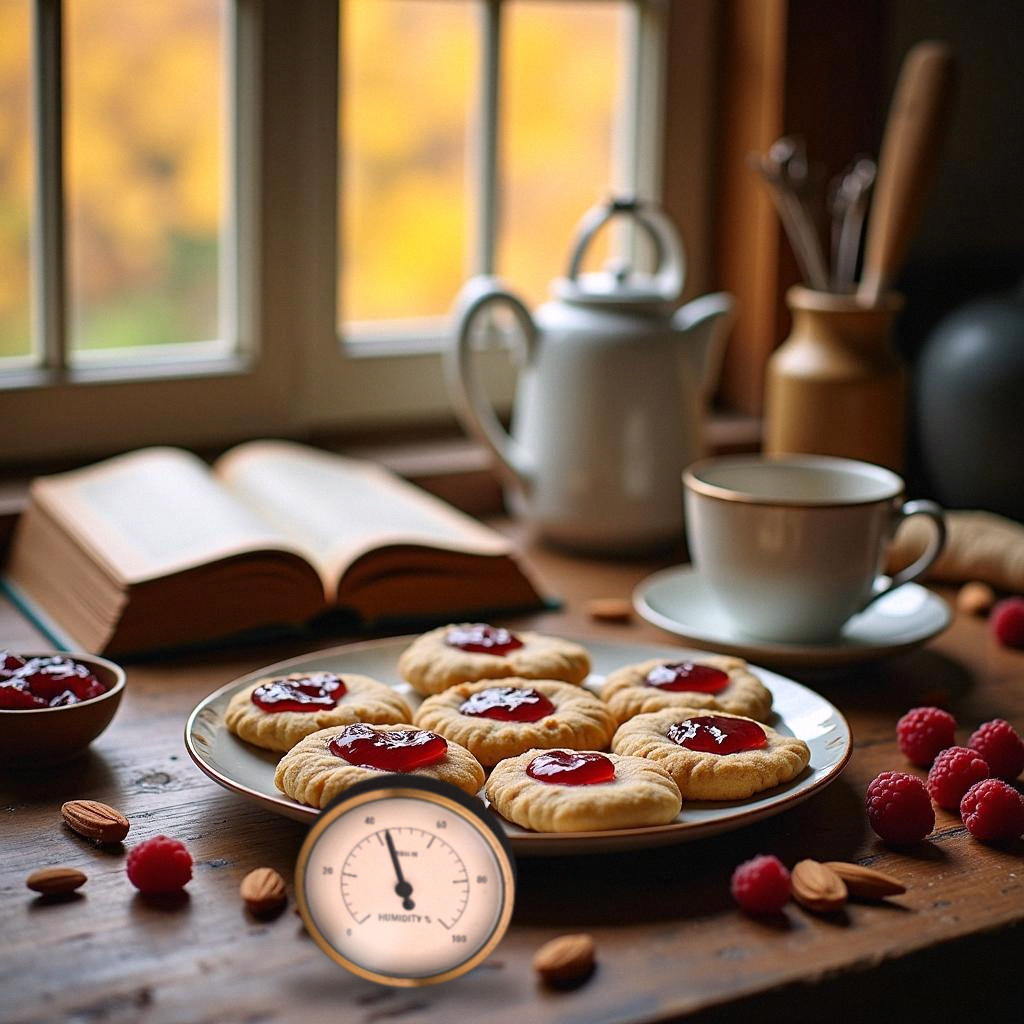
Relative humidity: value=44 unit=%
